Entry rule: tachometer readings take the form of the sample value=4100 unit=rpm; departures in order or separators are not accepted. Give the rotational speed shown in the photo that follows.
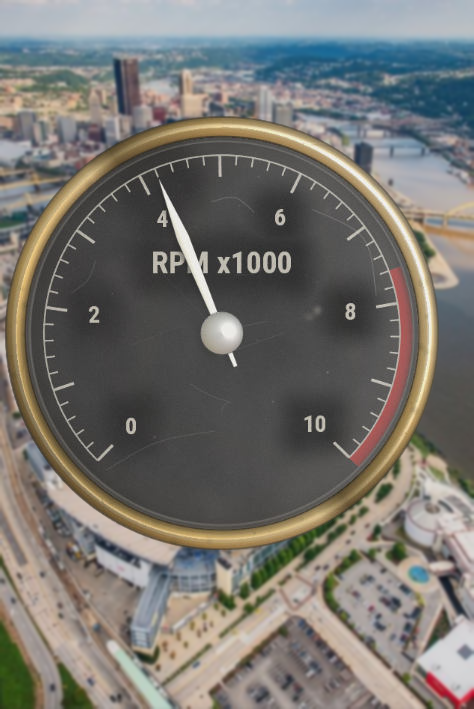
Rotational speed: value=4200 unit=rpm
